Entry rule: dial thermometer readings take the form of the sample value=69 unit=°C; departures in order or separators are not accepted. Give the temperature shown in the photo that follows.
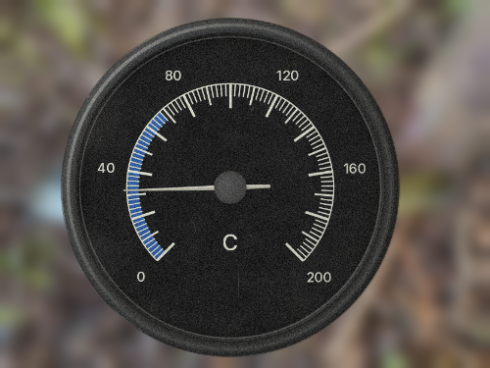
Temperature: value=32 unit=°C
